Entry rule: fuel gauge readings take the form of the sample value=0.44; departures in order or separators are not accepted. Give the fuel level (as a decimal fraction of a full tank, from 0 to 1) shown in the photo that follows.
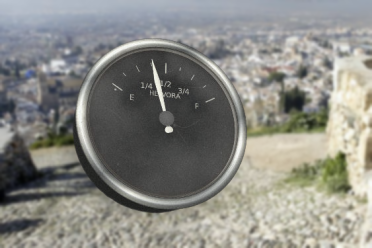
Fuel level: value=0.375
